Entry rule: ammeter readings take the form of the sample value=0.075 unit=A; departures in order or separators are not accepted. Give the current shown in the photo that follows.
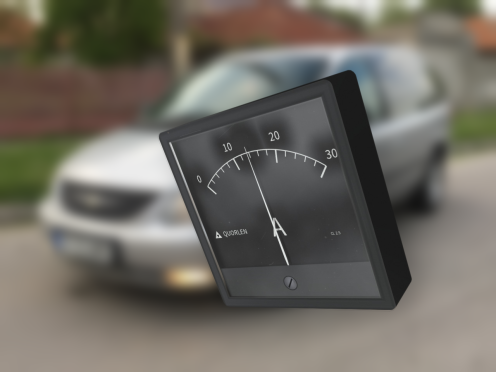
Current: value=14 unit=A
